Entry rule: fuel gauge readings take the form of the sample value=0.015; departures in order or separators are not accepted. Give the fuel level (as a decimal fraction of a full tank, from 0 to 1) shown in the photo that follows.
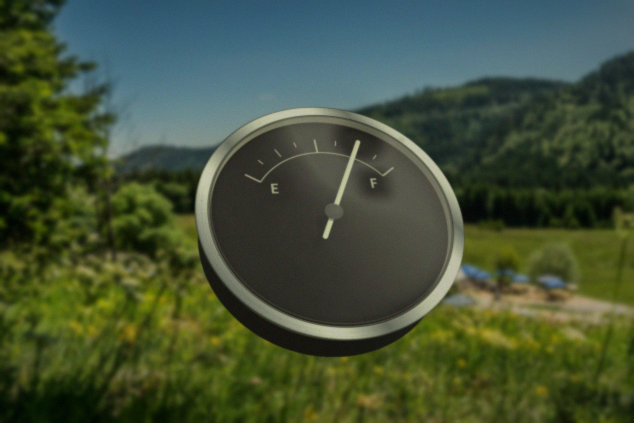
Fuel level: value=0.75
